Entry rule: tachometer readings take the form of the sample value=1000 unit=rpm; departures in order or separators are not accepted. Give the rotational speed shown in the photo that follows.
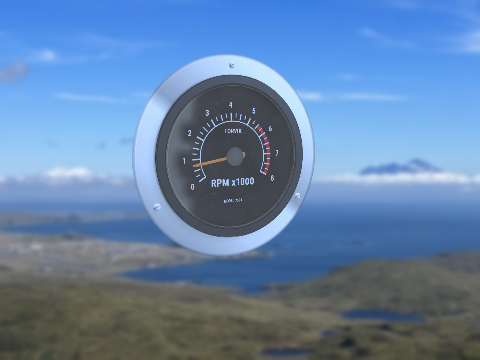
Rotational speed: value=750 unit=rpm
